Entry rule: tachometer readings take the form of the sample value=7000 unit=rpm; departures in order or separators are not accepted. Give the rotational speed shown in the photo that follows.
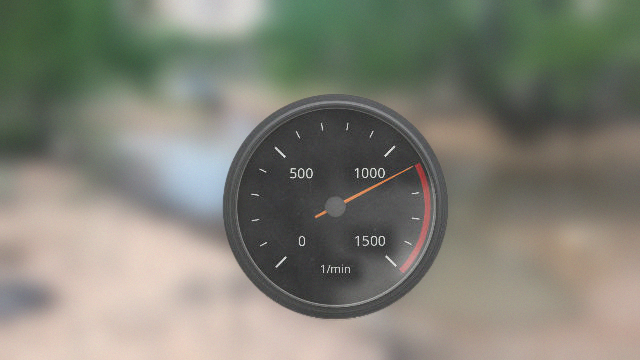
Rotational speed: value=1100 unit=rpm
